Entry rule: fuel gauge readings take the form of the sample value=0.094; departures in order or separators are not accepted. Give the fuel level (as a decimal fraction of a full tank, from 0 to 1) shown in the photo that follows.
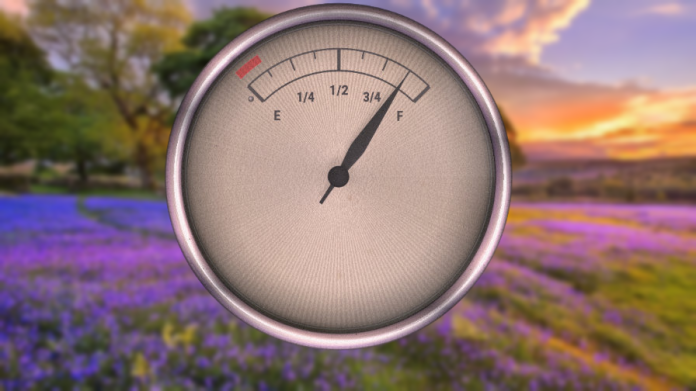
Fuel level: value=0.875
